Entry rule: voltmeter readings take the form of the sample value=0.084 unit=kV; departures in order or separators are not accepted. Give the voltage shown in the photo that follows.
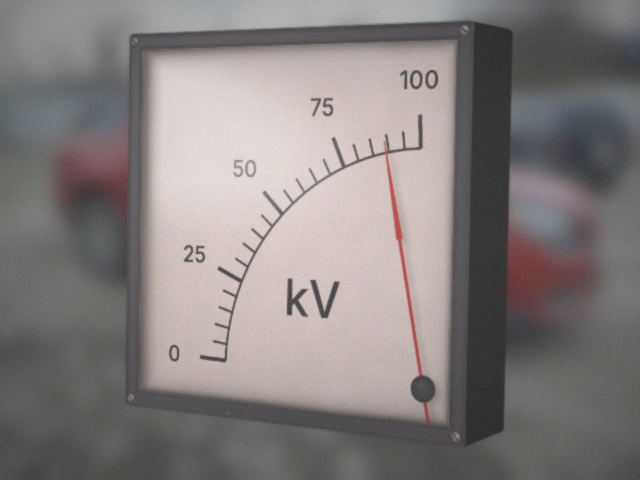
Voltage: value=90 unit=kV
